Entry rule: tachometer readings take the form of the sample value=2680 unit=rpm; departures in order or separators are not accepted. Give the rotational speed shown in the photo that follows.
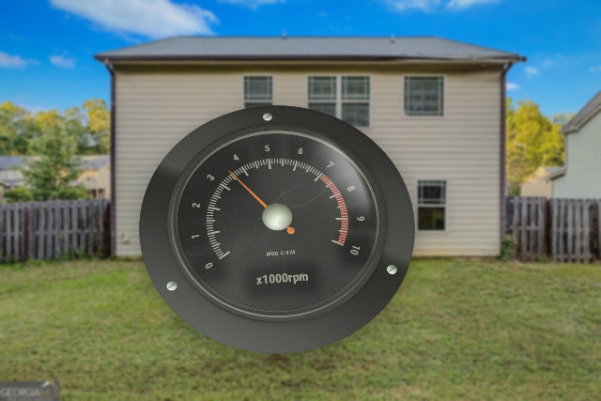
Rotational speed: value=3500 unit=rpm
